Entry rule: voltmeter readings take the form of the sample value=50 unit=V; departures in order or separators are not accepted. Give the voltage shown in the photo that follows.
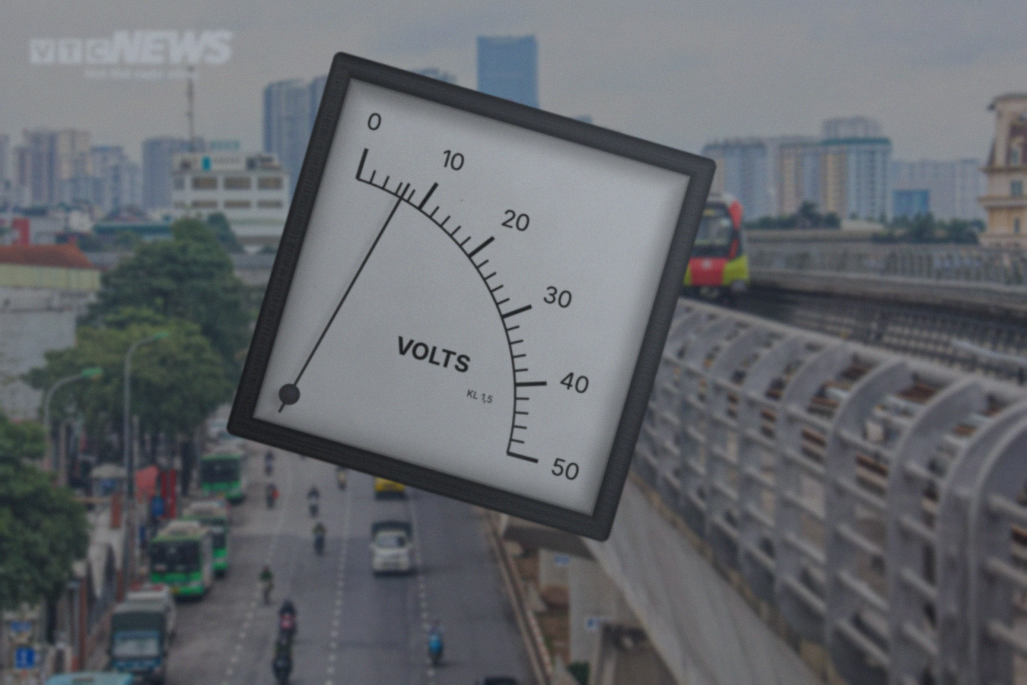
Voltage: value=7 unit=V
